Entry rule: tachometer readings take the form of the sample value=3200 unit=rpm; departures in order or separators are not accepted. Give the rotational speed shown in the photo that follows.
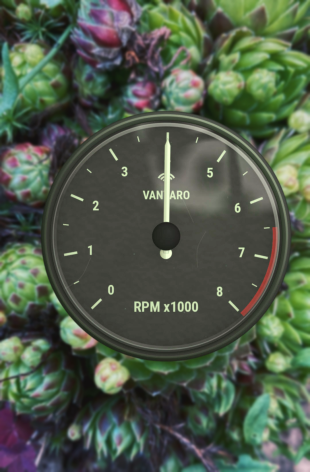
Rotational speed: value=4000 unit=rpm
